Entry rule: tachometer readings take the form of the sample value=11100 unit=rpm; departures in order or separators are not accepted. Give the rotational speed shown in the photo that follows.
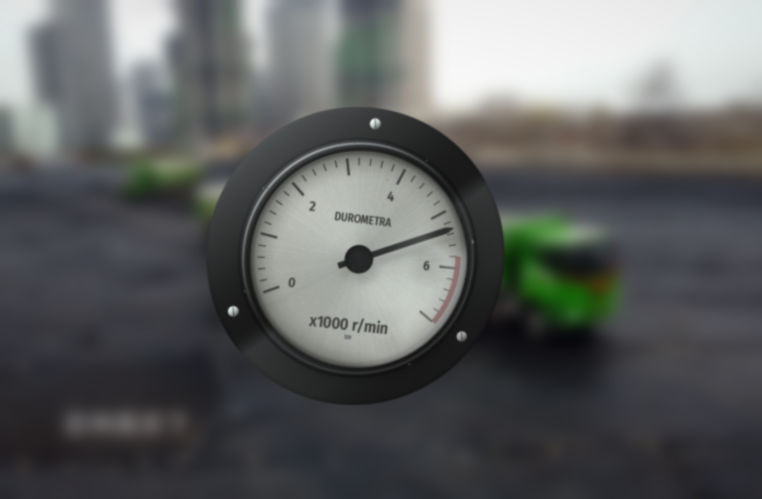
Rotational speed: value=5300 unit=rpm
